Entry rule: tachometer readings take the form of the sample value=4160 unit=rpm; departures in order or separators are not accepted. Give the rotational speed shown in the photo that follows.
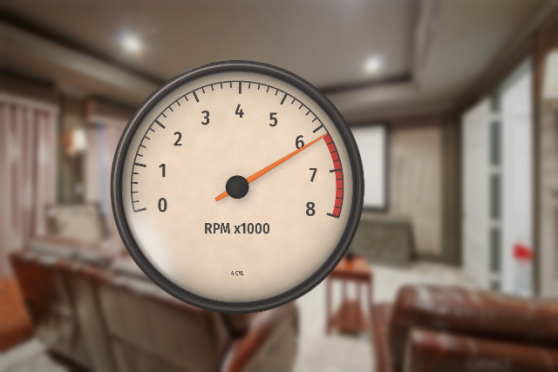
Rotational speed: value=6200 unit=rpm
